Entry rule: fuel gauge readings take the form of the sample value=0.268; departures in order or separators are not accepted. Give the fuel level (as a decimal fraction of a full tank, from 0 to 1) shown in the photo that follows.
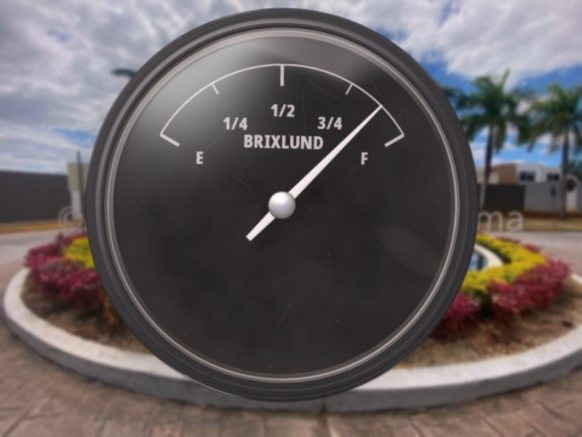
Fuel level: value=0.875
